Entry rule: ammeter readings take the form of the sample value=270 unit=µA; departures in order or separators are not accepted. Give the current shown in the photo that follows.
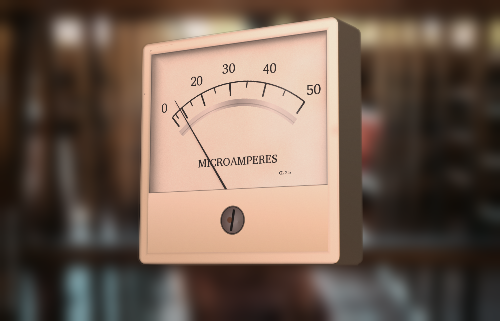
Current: value=10 unit=µA
